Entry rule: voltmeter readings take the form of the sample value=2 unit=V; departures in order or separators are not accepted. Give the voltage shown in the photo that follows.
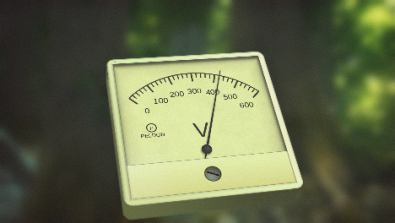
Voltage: value=420 unit=V
